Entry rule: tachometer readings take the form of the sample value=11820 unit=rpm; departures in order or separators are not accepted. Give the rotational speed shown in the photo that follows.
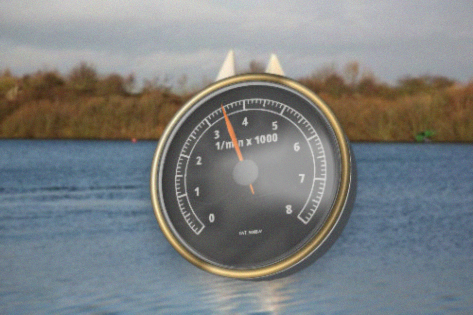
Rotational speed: value=3500 unit=rpm
